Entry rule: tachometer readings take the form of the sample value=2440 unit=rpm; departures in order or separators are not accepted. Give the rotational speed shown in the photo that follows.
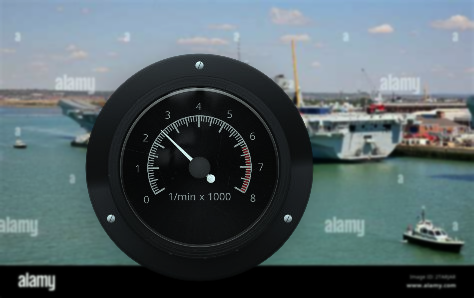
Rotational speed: value=2500 unit=rpm
